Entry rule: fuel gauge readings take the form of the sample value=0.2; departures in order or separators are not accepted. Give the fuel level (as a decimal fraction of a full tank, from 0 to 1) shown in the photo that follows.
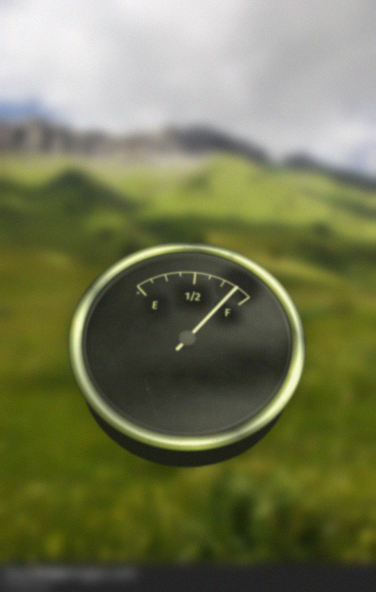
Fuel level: value=0.875
